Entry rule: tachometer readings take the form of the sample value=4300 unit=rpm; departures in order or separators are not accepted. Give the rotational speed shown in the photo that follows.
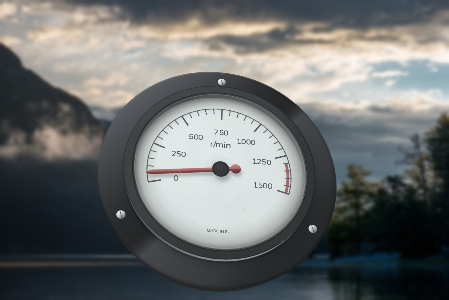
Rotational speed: value=50 unit=rpm
